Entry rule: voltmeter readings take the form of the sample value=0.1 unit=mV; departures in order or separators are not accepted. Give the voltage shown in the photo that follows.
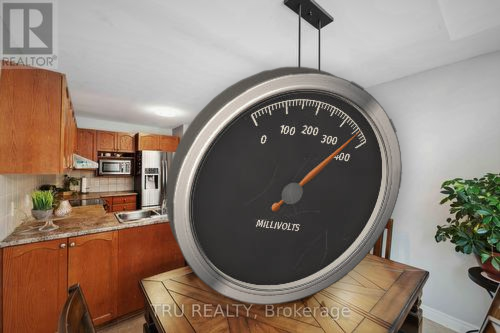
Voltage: value=350 unit=mV
